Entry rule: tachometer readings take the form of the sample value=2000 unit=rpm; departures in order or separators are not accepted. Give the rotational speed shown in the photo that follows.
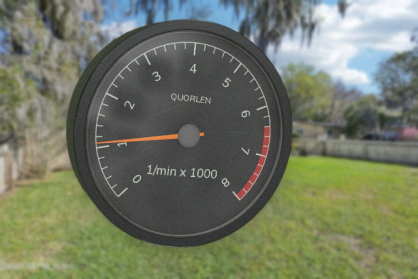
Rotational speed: value=1100 unit=rpm
